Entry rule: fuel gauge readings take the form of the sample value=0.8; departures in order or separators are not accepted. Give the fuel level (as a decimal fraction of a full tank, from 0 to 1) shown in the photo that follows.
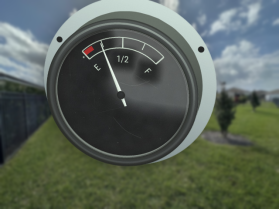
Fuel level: value=0.25
